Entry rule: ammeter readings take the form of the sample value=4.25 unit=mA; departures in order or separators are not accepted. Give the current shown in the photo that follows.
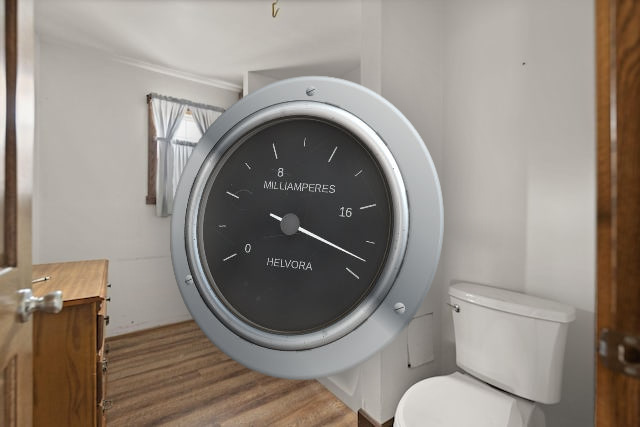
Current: value=19 unit=mA
